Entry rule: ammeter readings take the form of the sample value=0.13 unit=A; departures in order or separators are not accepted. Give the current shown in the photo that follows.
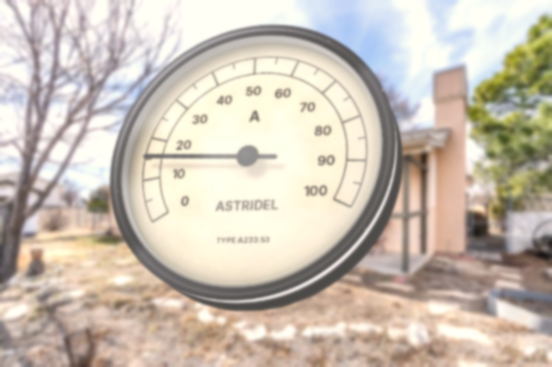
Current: value=15 unit=A
